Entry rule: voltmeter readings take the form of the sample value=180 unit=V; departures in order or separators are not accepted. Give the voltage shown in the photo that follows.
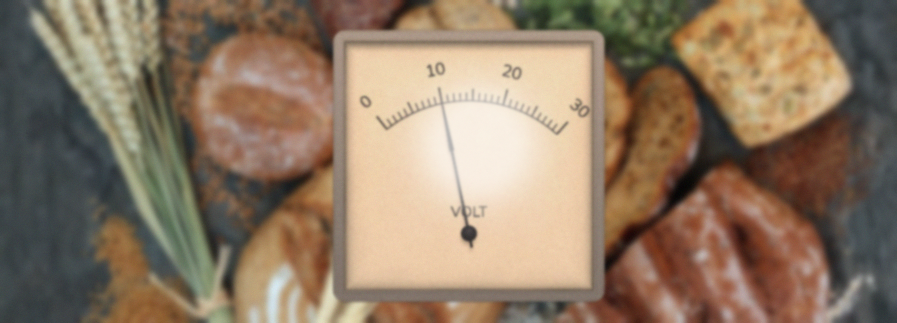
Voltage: value=10 unit=V
